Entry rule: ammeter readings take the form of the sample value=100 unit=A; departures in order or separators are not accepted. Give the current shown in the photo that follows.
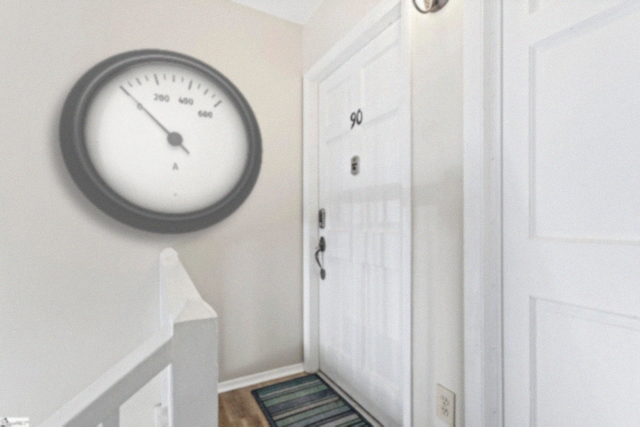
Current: value=0 unit=A
